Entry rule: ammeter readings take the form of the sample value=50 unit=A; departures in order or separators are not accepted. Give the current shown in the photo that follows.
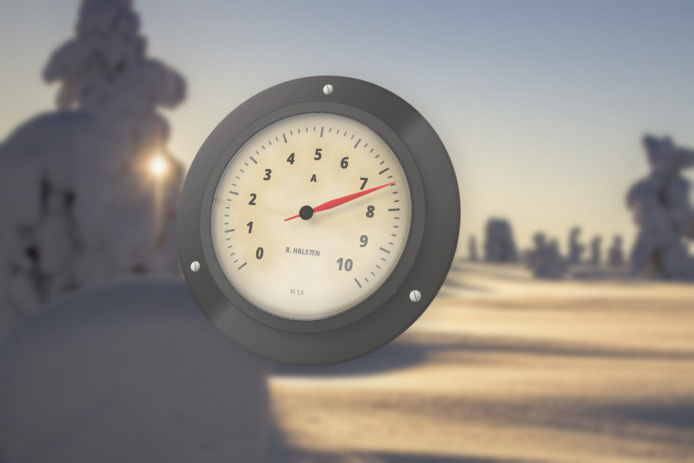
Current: value=7.4 unit=A
